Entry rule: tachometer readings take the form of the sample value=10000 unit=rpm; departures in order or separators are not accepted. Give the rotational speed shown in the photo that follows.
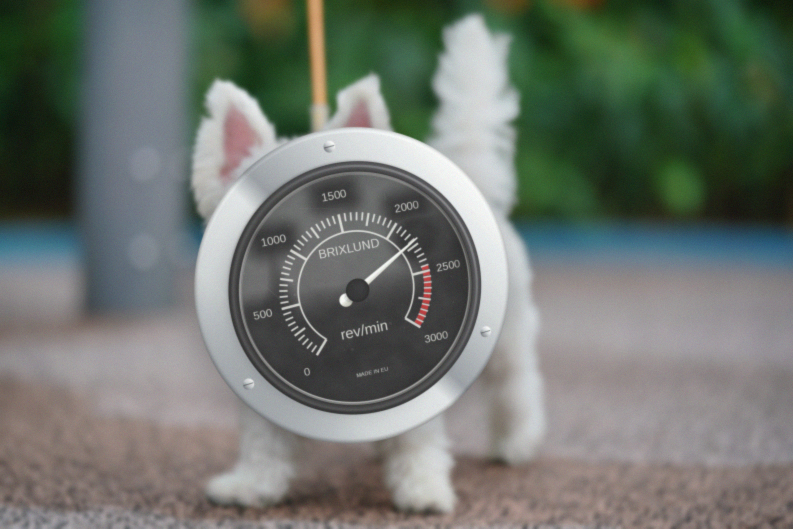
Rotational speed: value=2200 unit=rpm
